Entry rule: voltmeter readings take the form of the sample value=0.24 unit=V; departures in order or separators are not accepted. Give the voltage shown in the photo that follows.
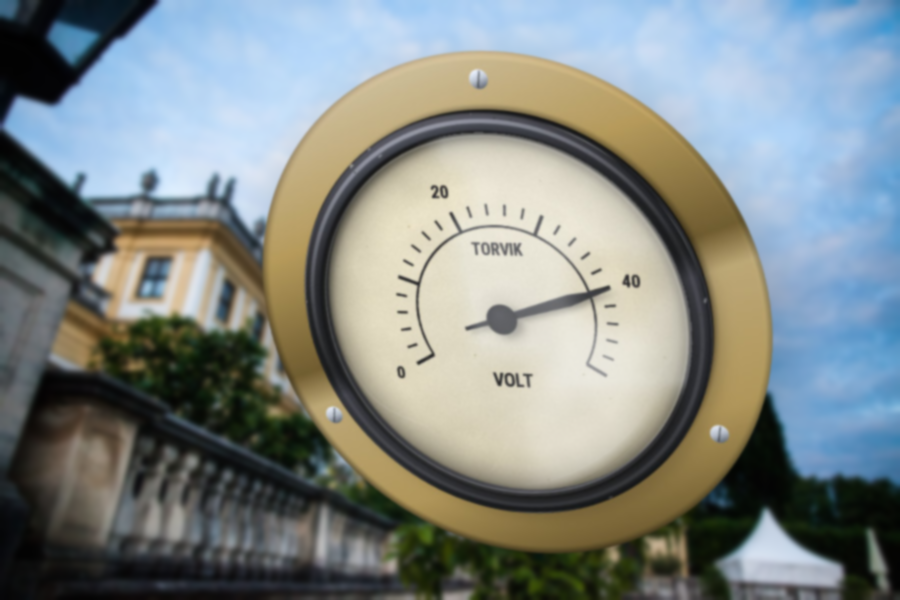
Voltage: value=40 unit=V
